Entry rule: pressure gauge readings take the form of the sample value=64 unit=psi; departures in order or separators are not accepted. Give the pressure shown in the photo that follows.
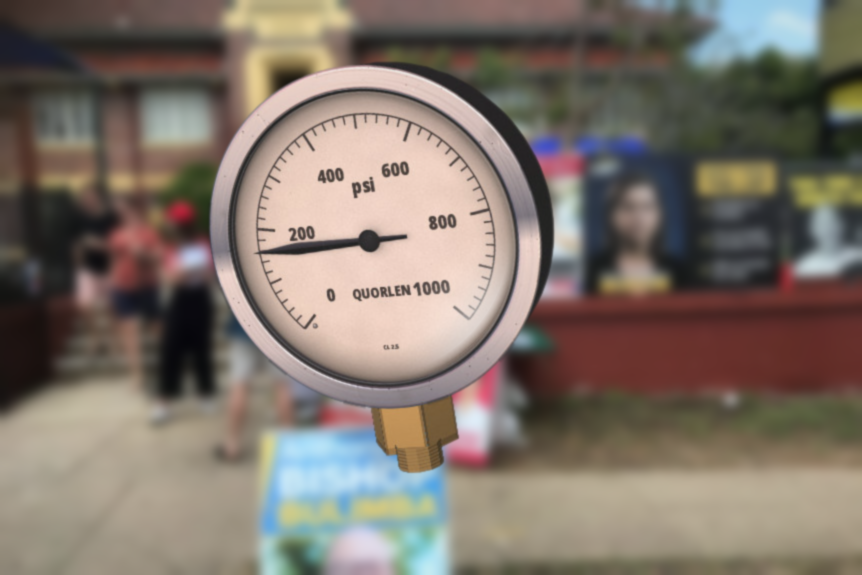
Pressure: value=160 unit=psi
